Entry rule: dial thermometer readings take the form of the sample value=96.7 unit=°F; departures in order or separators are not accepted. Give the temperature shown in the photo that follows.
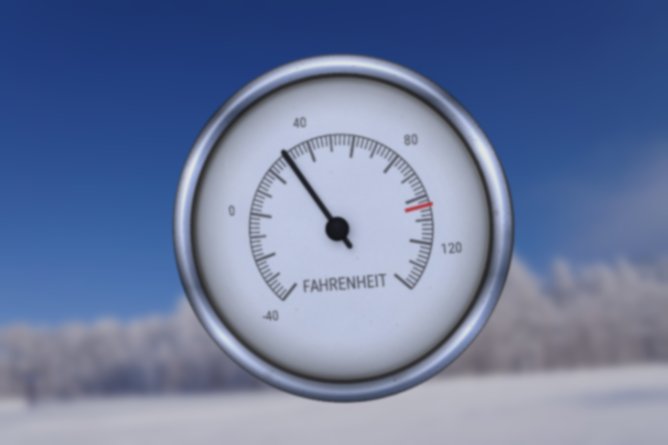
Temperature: value=30 unit=°F
